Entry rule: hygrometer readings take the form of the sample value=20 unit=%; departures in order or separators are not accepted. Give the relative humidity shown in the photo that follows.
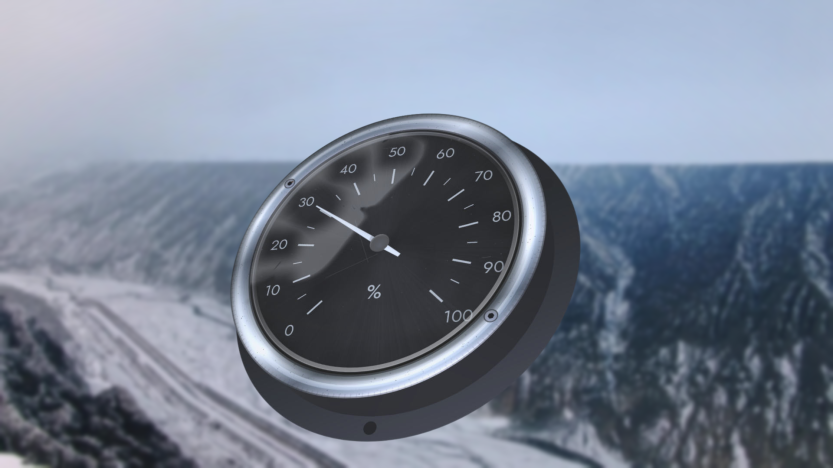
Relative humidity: value=30 unit=%
